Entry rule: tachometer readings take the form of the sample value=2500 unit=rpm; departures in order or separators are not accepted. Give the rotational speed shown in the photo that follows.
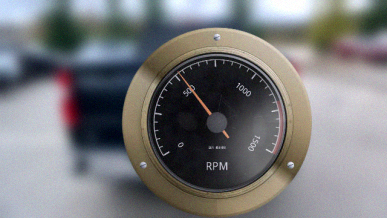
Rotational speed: value=525 unit=rpm
